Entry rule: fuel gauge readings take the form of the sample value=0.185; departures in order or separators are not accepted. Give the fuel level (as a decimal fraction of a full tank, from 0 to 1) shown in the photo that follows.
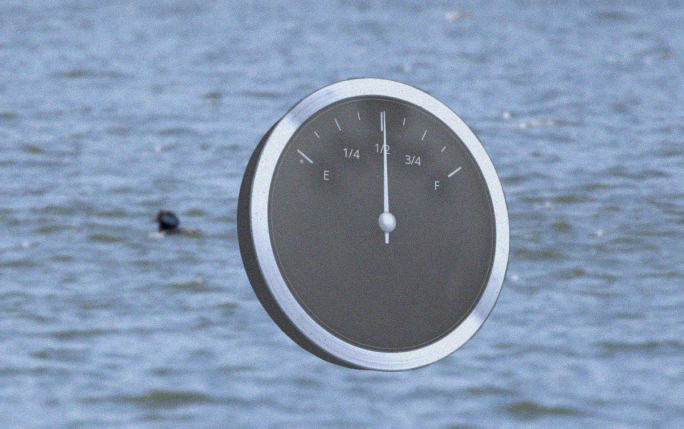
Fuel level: value=0.5
